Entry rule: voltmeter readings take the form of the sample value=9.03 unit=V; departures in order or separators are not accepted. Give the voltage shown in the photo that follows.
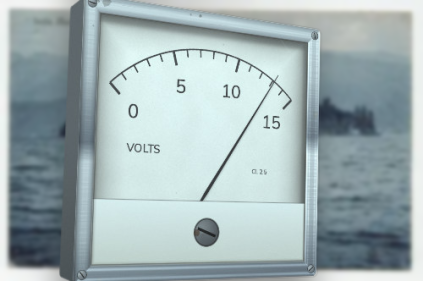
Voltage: value=13 unit=V
